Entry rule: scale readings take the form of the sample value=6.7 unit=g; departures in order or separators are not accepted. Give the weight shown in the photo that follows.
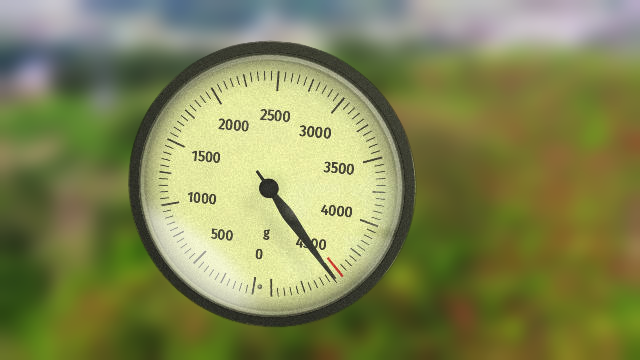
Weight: value=4500 unit=g
